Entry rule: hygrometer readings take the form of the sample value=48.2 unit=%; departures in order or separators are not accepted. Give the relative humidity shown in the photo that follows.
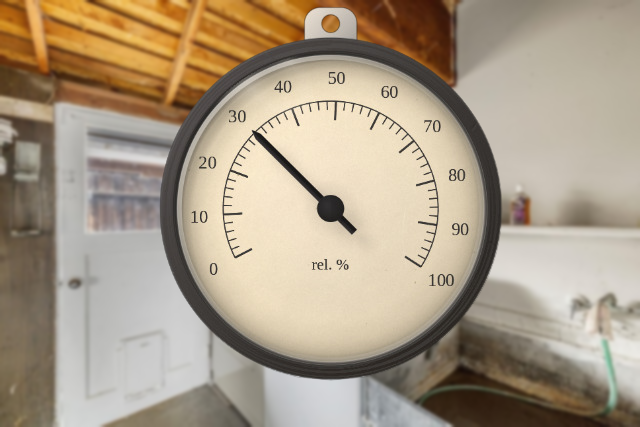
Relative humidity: value=30 unit=%
